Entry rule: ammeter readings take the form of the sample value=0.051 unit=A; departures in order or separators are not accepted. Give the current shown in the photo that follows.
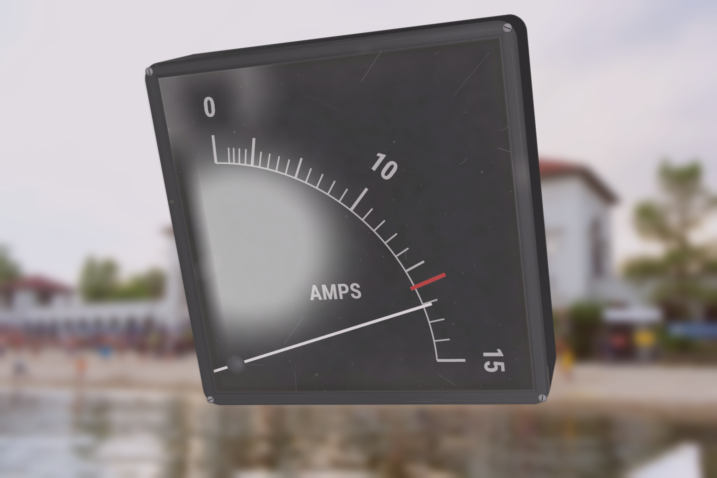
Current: value=13.5 unit=A
